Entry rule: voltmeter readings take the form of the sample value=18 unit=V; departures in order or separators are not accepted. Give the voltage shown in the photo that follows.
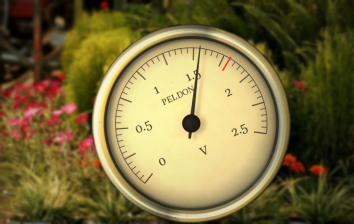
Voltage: value=1.55 unit=V
